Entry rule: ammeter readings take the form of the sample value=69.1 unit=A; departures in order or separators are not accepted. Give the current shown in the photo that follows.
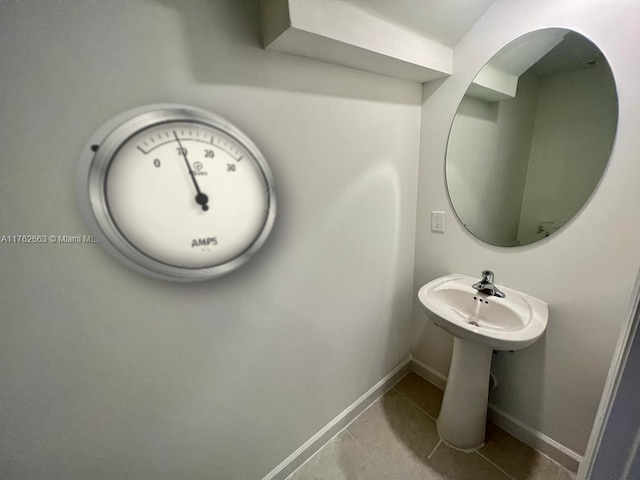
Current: value=10 unit=A
